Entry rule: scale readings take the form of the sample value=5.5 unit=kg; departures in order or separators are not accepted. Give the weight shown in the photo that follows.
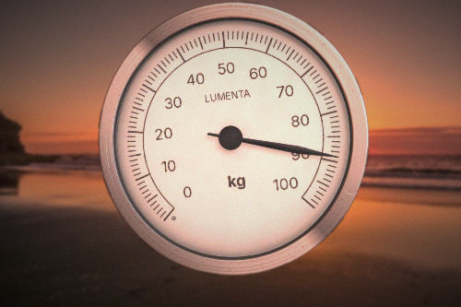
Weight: value=89 unit=kg
